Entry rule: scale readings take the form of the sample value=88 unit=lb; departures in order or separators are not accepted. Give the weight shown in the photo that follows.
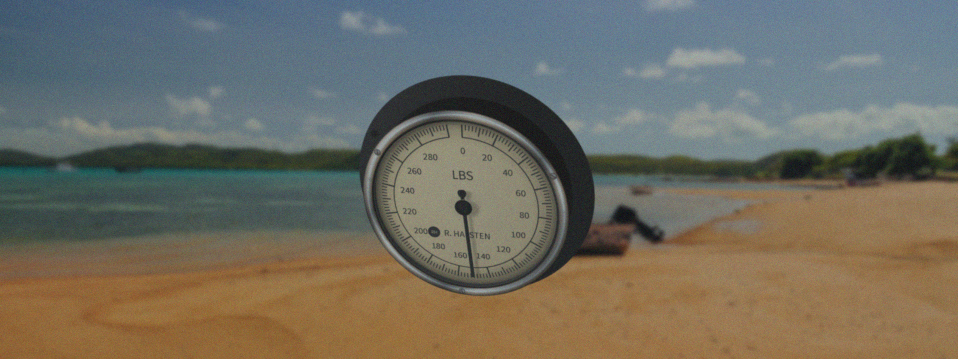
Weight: value=150 unit=lb
